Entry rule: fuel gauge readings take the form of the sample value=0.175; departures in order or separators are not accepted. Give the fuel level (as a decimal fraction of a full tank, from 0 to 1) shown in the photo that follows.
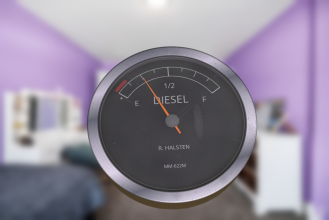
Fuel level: value=0.25
